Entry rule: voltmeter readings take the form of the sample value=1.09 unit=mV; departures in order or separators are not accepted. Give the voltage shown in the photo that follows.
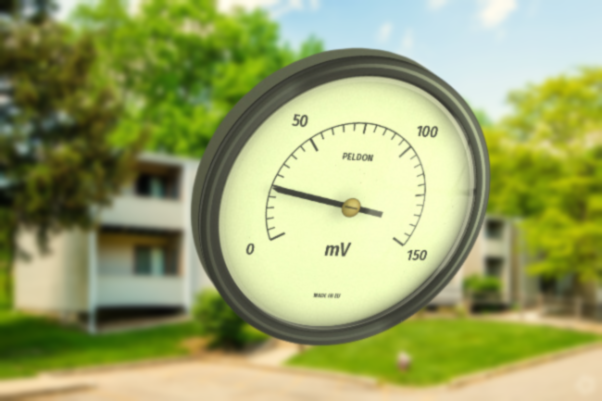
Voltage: value=25 unit=mV
